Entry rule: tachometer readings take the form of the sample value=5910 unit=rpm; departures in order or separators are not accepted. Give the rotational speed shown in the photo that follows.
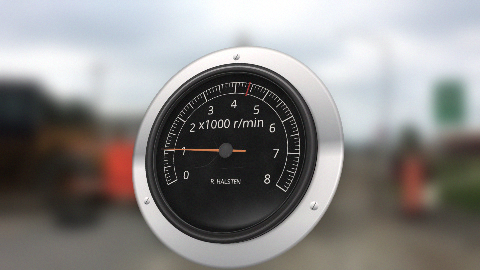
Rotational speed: value=1000 unit=rpm
